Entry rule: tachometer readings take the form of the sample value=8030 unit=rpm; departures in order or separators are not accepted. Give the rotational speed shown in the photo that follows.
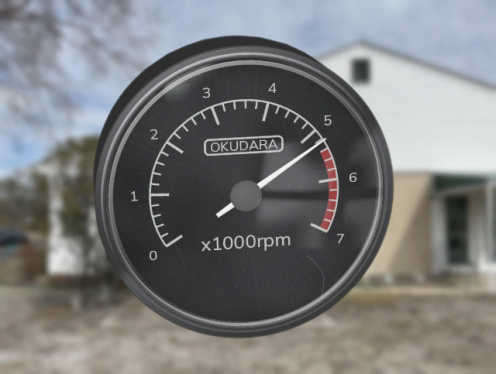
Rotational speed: value=5200 unit=rpm
